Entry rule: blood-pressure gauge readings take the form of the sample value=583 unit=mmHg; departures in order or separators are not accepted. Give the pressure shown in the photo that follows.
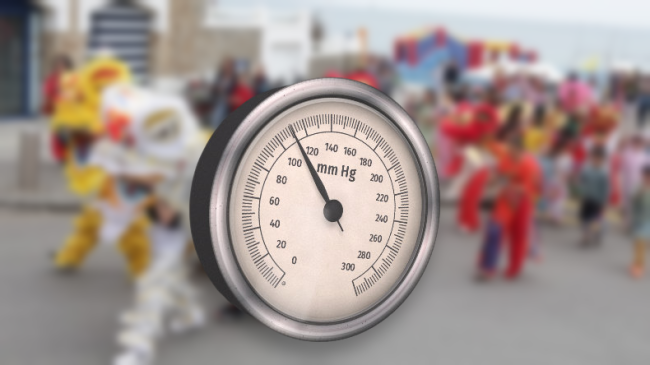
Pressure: value=110 unit=mmHg
